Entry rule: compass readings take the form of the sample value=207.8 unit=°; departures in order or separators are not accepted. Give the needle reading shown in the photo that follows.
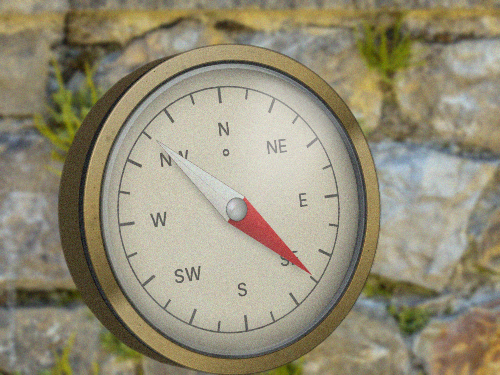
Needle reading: value=135 unit=°
